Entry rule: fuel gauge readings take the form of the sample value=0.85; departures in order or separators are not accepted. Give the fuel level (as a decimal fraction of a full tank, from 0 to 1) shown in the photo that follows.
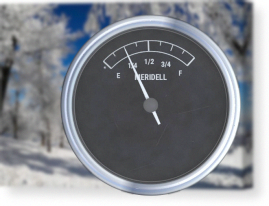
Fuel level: value=0.25
